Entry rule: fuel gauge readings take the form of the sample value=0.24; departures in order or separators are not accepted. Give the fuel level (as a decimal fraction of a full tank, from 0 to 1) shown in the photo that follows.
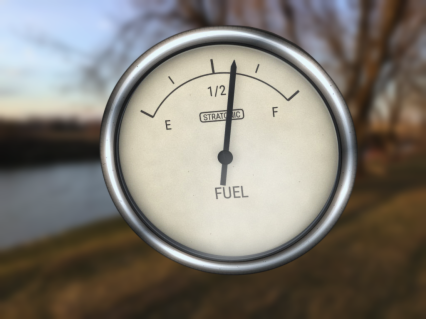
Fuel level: value=0.625
